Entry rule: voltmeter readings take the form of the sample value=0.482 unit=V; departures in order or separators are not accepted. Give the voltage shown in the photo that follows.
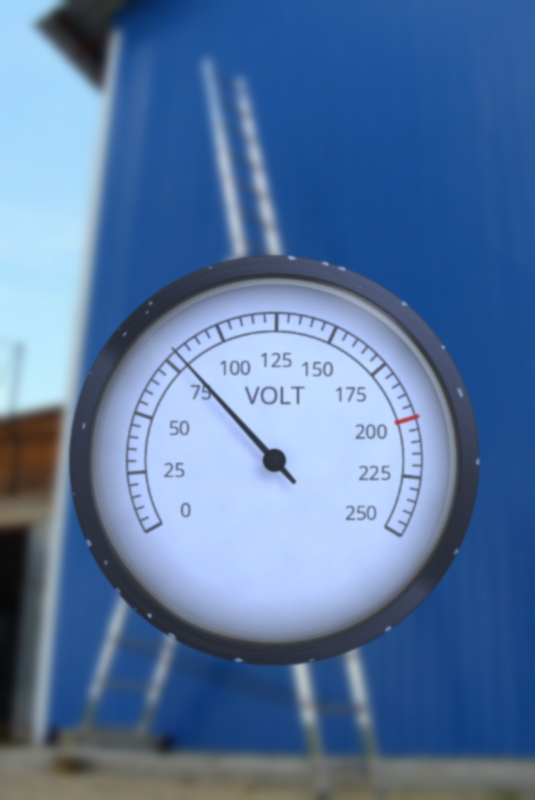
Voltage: value=80 unit=V
